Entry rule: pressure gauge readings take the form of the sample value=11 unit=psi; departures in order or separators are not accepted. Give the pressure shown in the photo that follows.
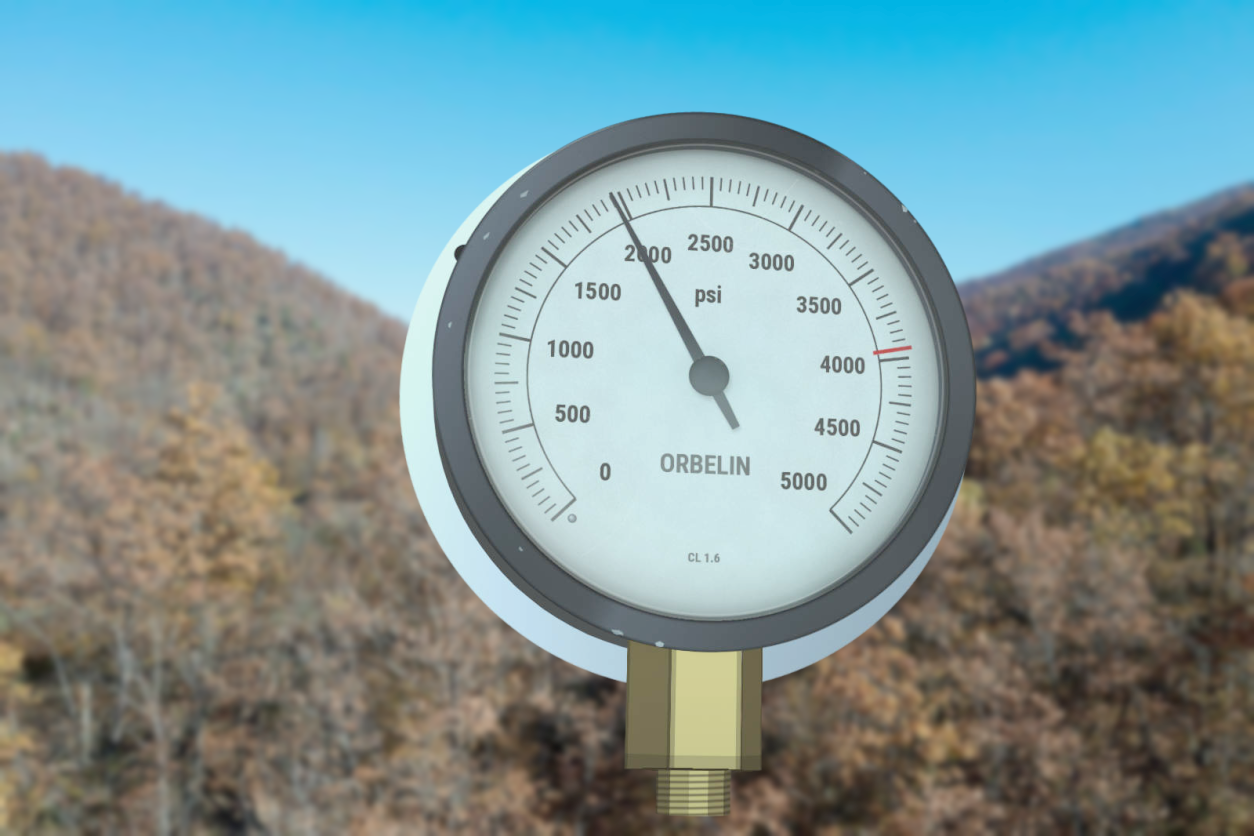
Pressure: value=1950 unit=psi
